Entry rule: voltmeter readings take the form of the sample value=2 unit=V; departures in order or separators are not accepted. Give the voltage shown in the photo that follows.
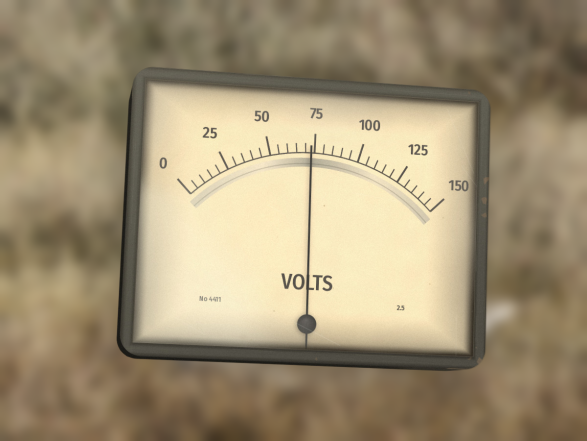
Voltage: value=72.5 unit=V
